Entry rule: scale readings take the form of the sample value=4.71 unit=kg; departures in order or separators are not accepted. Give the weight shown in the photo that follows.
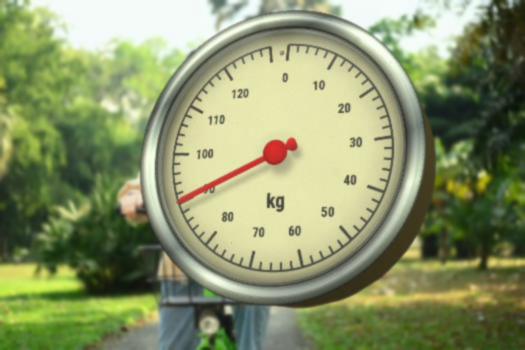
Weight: value=90 unit=kg
